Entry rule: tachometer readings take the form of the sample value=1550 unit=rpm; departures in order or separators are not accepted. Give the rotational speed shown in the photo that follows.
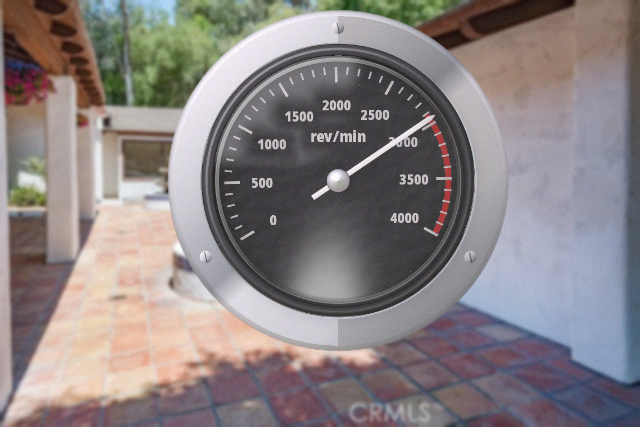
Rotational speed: value=2950 unit=rpm
